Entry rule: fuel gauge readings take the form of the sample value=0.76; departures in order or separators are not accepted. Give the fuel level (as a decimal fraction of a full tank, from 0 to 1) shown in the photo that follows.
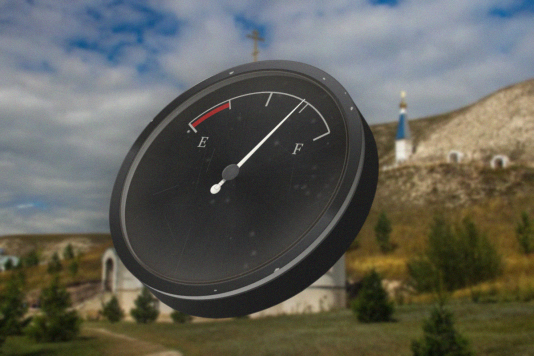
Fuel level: value=0.75
